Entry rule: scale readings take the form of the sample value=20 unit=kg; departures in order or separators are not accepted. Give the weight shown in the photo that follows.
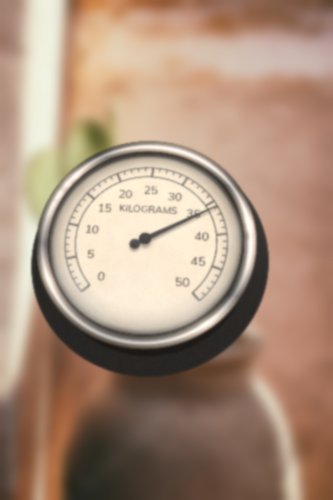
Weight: value=36 unit=kg
